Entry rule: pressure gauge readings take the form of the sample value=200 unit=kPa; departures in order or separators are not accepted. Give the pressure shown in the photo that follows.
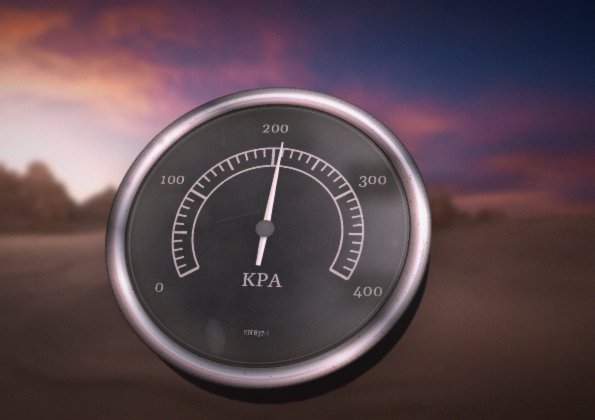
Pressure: value=210 unit=kPa
